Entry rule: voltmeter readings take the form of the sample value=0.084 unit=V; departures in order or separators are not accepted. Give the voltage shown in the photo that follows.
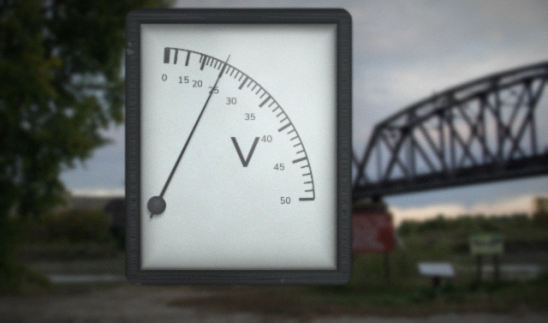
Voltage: value=25 unit=V
